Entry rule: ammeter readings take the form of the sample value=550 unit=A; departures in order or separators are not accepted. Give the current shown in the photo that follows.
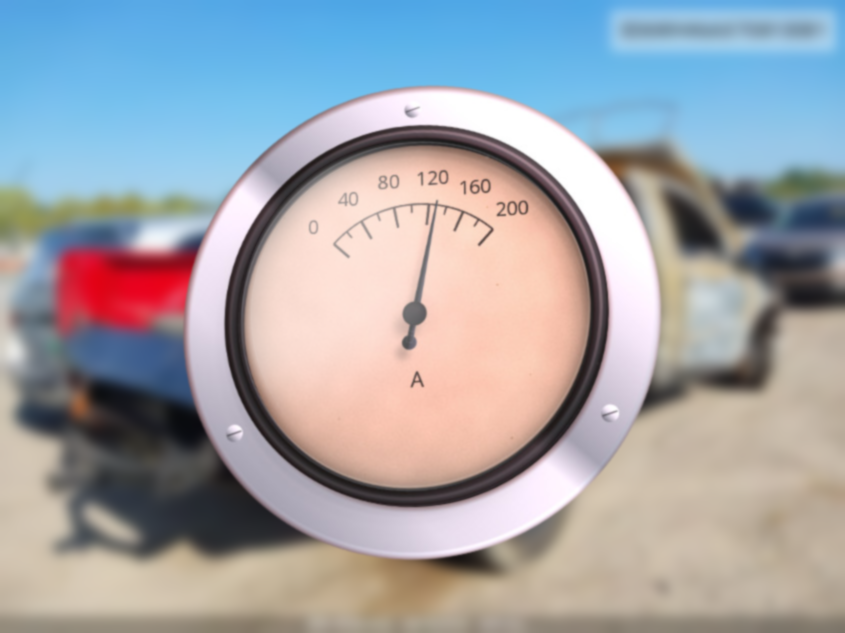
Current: value=130 unit=A
